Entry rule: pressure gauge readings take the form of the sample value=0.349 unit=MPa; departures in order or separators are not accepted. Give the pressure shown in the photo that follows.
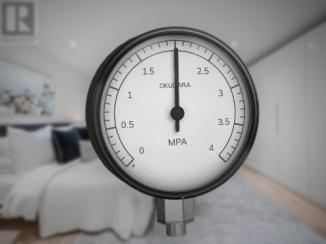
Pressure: value=2 unit=MPa
